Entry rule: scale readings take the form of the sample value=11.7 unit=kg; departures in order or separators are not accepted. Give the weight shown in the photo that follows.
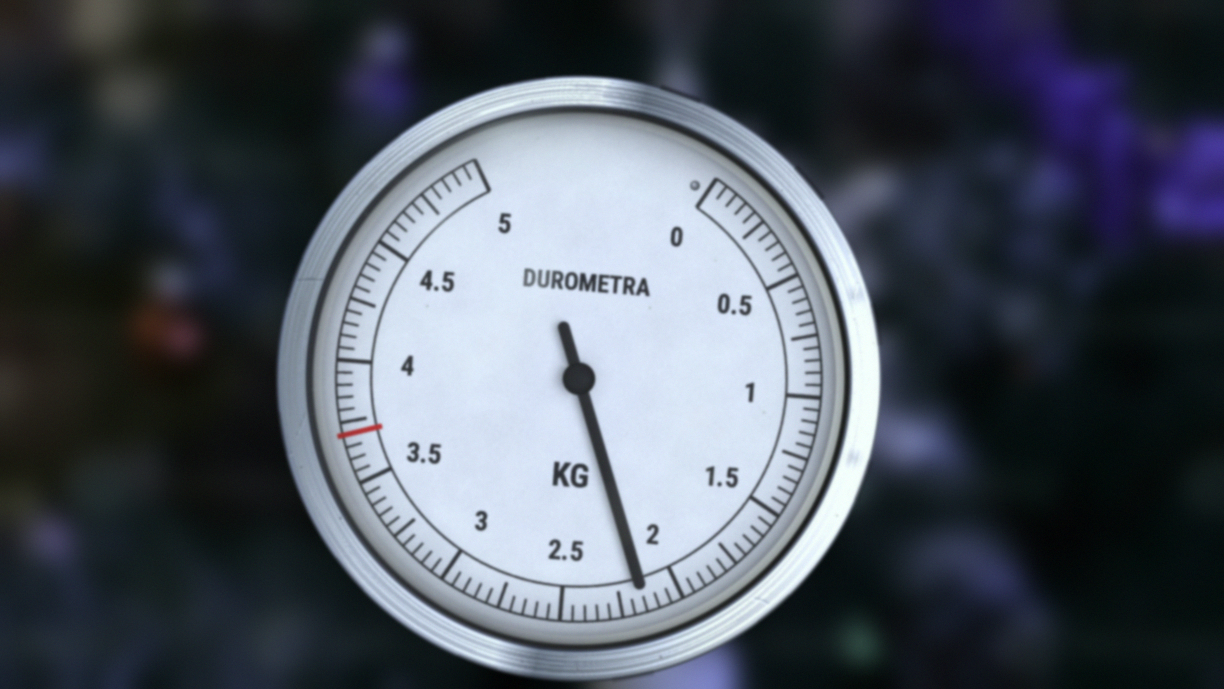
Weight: value=2.15 unit=kg
